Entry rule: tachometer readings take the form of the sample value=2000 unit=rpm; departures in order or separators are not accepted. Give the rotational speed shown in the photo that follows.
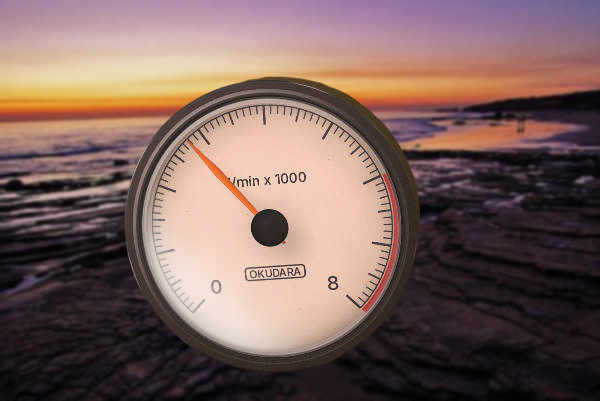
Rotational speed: value=2800 unit=rpm
